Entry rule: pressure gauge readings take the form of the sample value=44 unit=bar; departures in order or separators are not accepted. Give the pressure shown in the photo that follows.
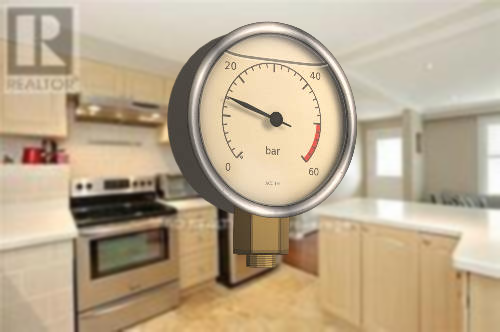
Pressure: value=14 unit=bar
